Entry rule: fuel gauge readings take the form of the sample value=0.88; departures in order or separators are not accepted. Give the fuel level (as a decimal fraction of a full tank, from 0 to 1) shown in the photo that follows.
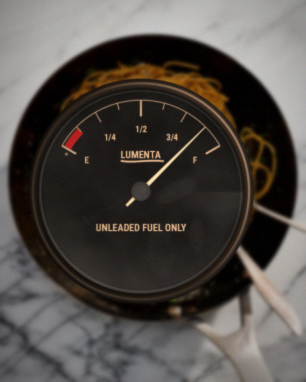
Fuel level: value=0.875
